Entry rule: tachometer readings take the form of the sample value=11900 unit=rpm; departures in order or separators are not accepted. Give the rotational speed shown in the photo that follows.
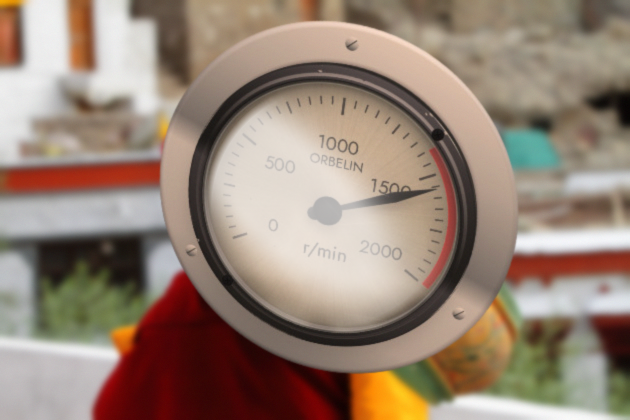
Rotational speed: value=1550 unit=rpm
